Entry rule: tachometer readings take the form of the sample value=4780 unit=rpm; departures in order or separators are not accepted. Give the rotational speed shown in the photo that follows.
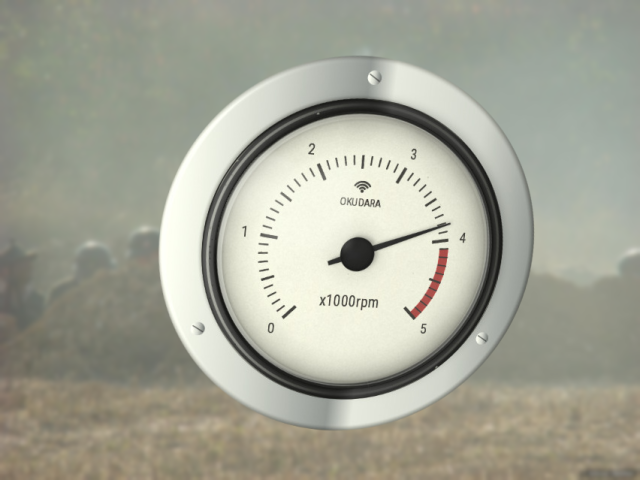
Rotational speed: value=3800 unit=rpm
